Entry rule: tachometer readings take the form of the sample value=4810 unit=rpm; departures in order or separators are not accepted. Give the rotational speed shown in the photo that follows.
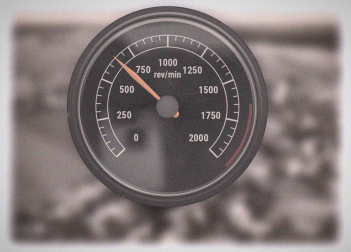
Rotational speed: value=650 unit=rpm
